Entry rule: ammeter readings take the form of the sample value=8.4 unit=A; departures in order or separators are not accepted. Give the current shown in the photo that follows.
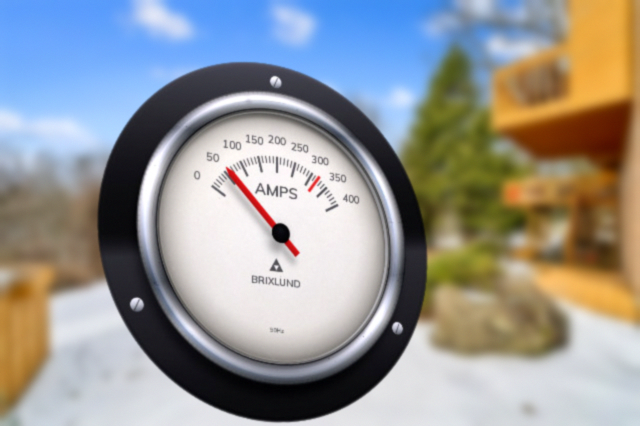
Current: value=50 unit=A
